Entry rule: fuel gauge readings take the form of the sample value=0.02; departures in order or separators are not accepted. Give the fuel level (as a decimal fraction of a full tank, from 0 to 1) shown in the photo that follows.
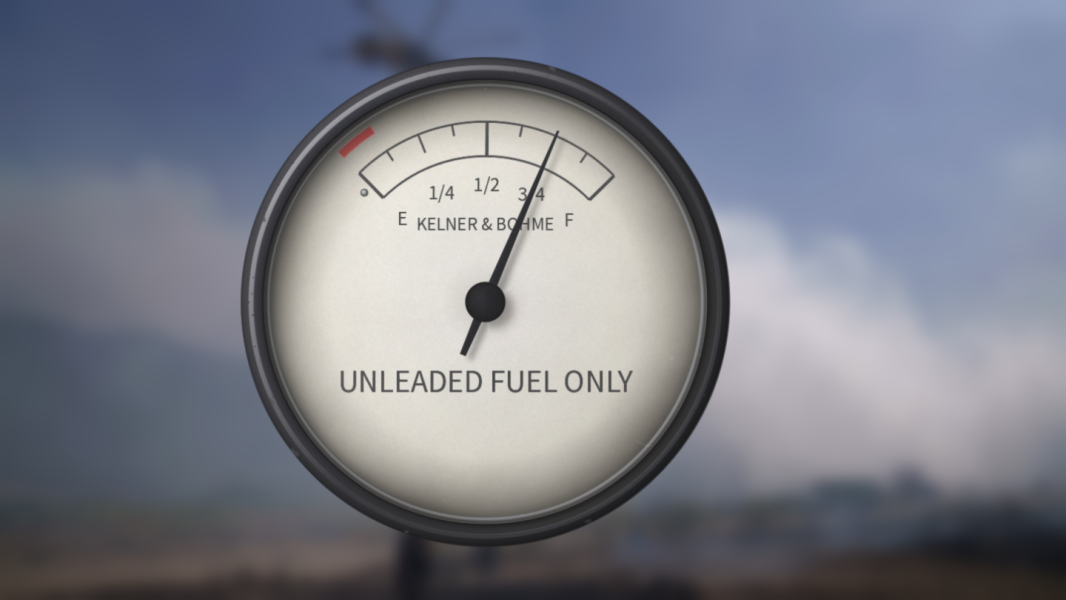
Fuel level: value=0.75
